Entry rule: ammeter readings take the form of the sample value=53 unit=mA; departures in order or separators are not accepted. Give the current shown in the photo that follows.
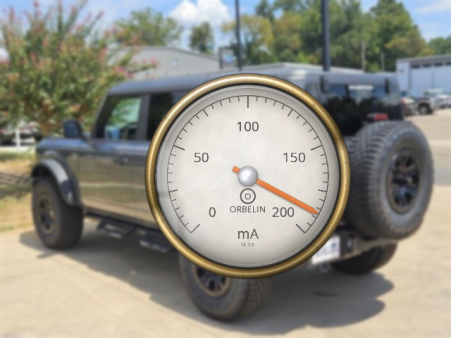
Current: value=187.5 unit=mA
